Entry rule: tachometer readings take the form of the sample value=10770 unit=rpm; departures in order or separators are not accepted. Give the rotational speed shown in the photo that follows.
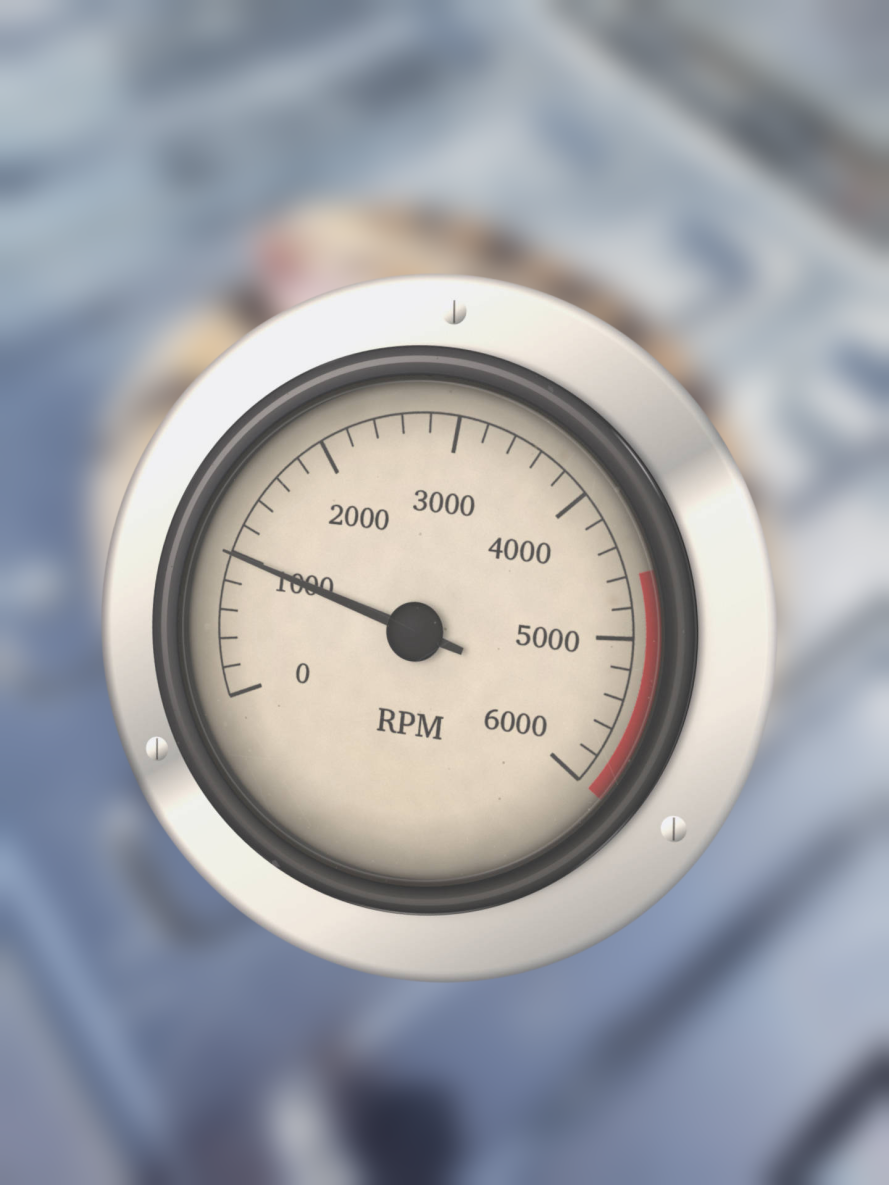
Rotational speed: value=1000 unit=rpm
